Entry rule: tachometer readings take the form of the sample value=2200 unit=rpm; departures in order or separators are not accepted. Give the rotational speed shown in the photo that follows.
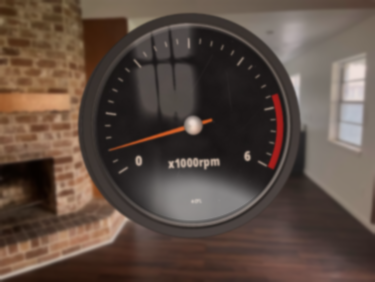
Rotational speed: value=400 unit=rpm
